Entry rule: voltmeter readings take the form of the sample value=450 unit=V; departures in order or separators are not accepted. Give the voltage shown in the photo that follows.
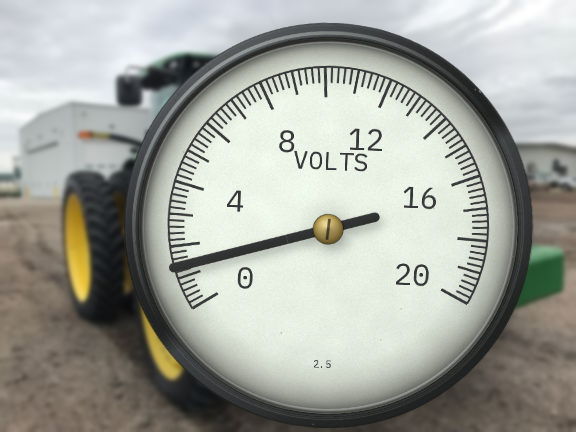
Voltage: value=1.4 unit=V
